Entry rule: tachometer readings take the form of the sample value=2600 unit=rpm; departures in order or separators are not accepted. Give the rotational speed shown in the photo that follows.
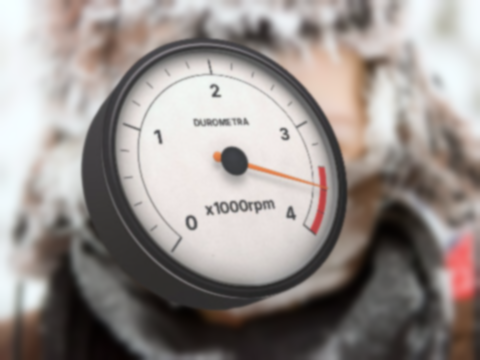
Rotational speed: value=3600 unit=rpm
